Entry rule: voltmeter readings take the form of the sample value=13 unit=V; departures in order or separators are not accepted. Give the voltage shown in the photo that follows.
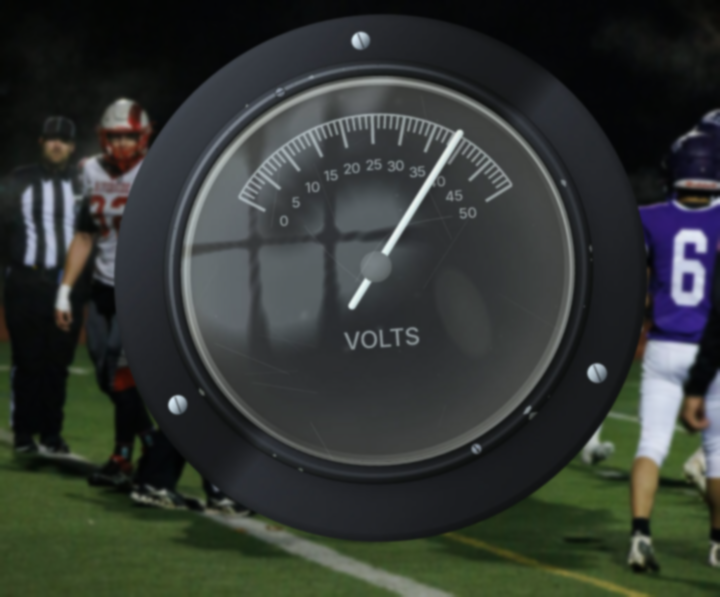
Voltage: value=39 unit=V
